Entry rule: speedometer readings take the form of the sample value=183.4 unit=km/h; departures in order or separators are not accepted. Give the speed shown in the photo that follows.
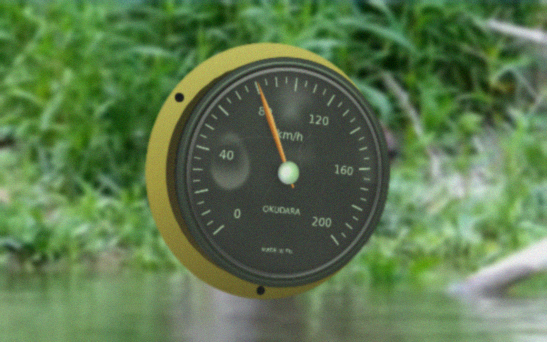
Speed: value=80 unit=km/h
